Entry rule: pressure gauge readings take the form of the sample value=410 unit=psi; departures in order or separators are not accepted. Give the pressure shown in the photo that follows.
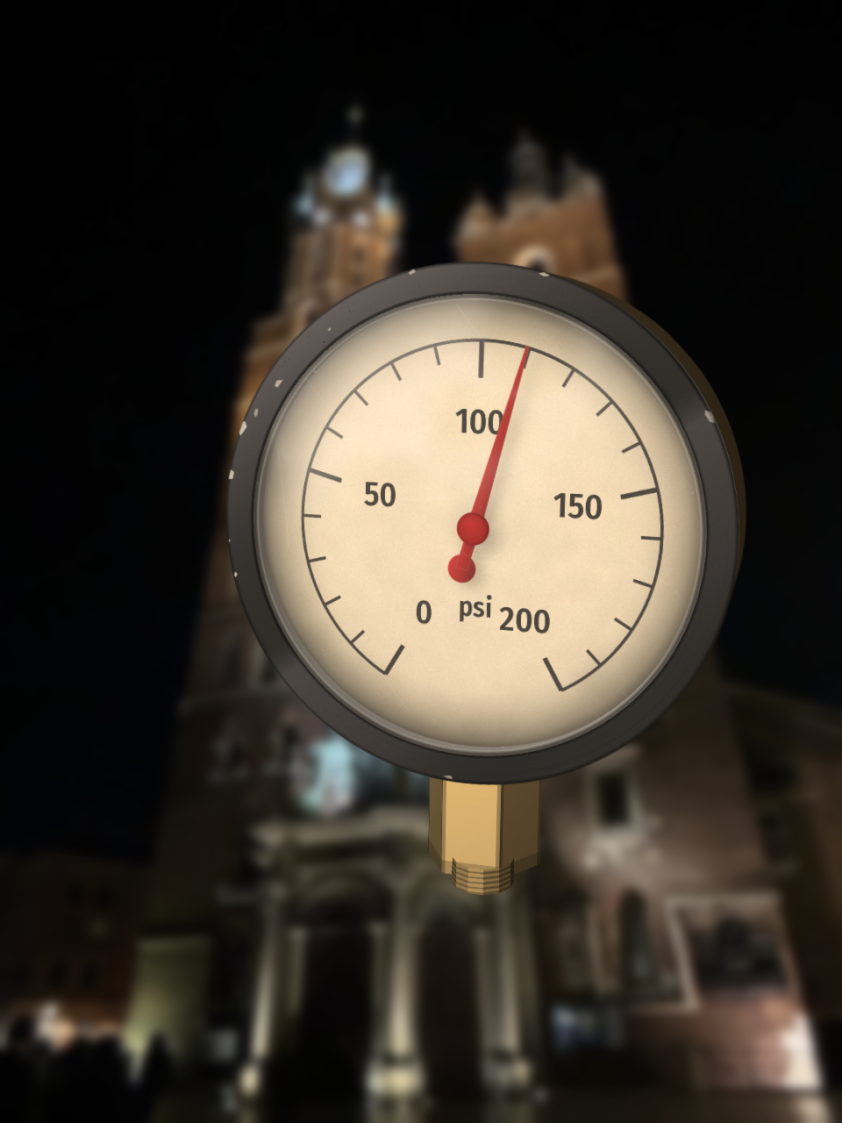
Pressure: value=110 unit=psi
